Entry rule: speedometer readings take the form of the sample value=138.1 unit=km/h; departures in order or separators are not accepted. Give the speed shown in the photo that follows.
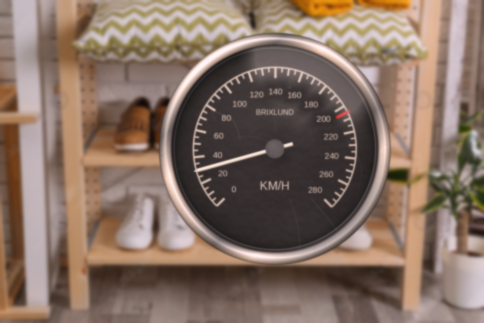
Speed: value=30 unit=km/h
